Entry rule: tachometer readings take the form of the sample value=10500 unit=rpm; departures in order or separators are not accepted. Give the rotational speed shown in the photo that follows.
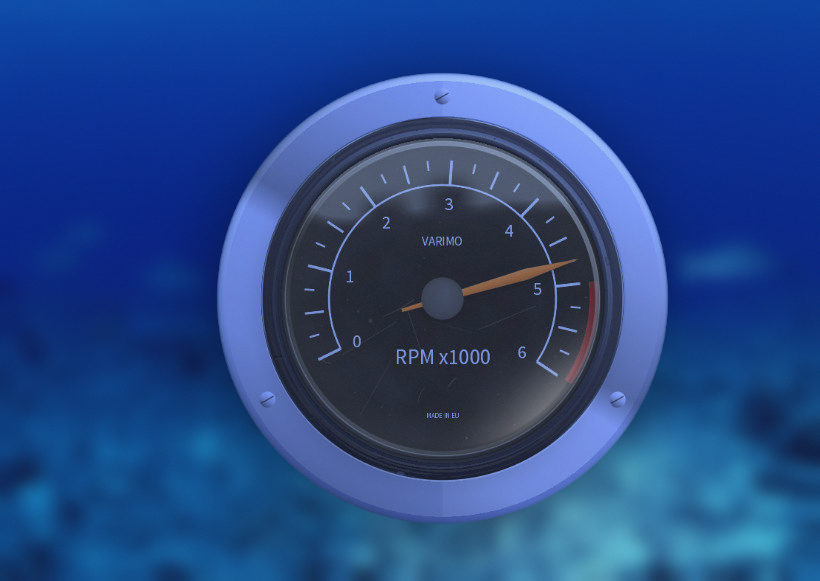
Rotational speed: value=4750 unit=rpm
